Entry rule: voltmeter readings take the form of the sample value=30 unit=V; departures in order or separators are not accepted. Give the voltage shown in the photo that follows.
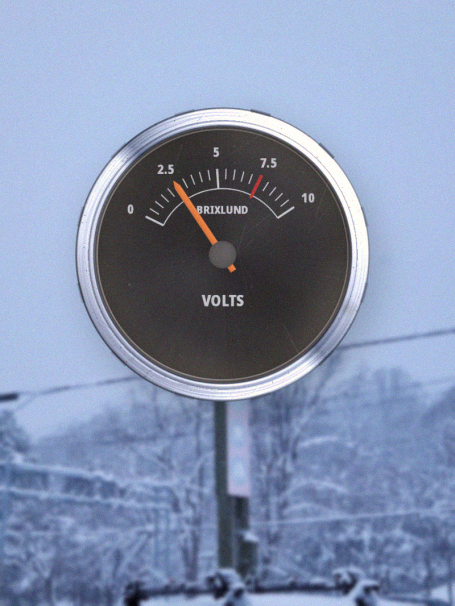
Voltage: value=2.5 unit=V
